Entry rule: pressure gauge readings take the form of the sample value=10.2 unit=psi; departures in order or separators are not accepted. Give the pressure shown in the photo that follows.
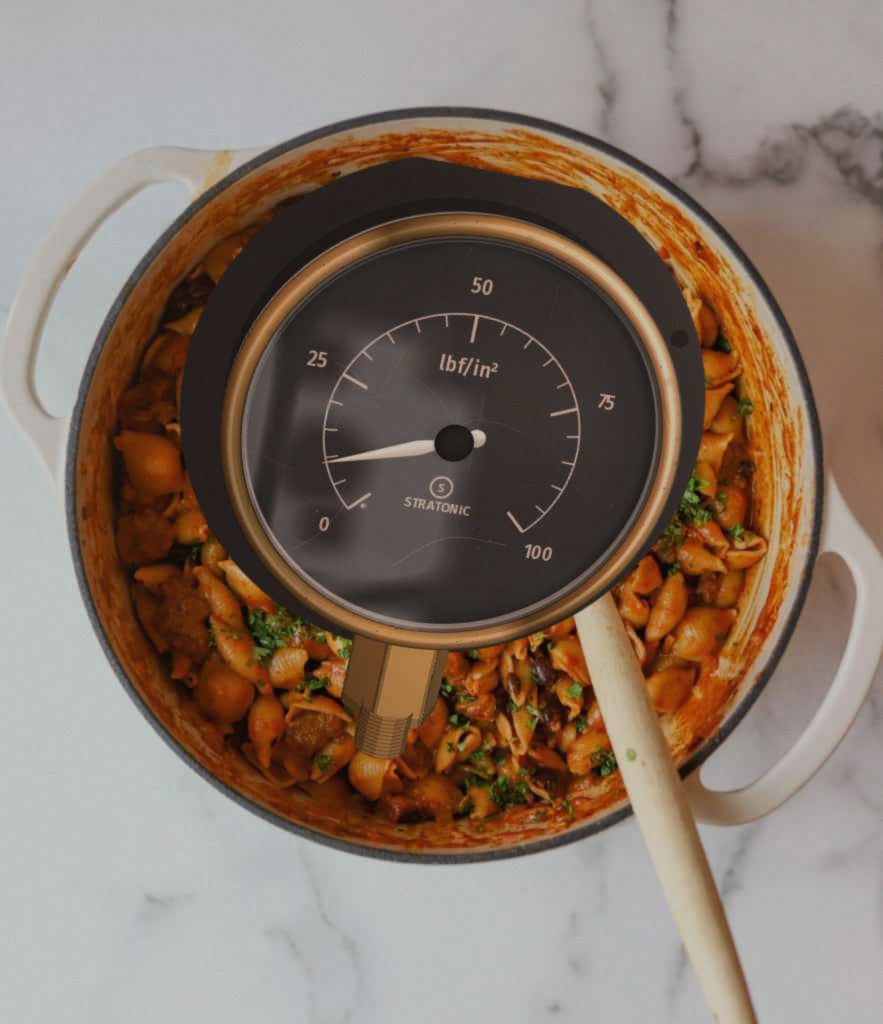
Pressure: value=10 unit=psi
